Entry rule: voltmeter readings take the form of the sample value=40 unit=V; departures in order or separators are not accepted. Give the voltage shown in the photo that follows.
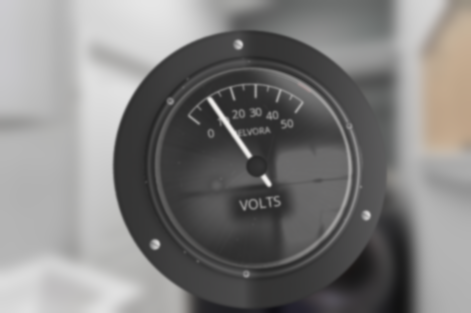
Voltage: value=10 unit=V
